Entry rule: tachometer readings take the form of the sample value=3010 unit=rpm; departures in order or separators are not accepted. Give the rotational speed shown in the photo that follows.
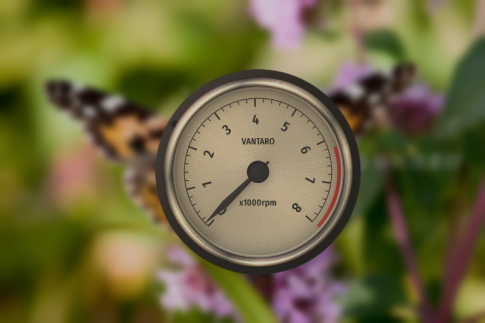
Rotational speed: value=100 unit=rpm
